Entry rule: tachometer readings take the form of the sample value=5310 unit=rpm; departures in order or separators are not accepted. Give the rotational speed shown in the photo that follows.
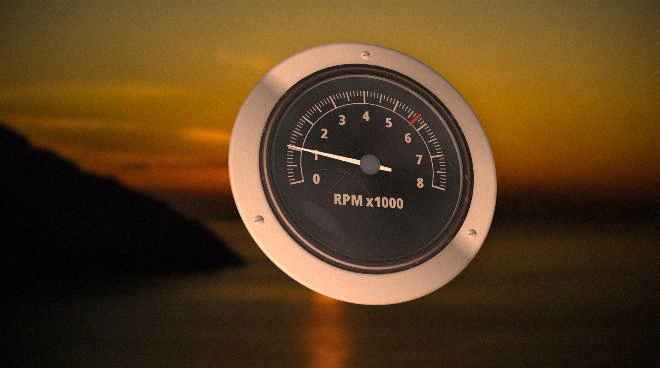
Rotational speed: value=1000 unit=rpm
